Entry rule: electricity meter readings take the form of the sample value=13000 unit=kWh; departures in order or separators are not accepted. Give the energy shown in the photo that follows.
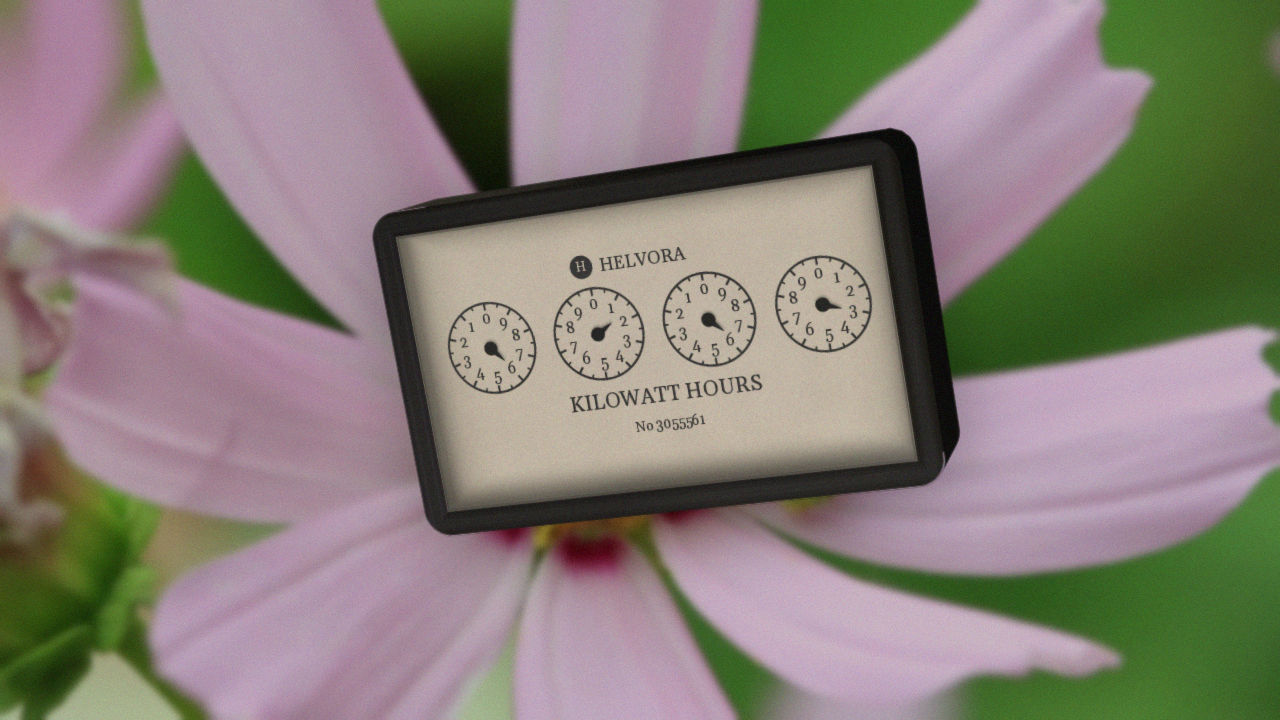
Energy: value=6163 unit=kWh
